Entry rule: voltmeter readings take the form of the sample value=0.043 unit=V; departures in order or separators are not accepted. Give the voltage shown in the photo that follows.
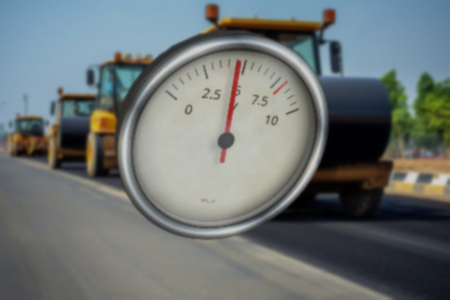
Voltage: value=4.5 unit=V
